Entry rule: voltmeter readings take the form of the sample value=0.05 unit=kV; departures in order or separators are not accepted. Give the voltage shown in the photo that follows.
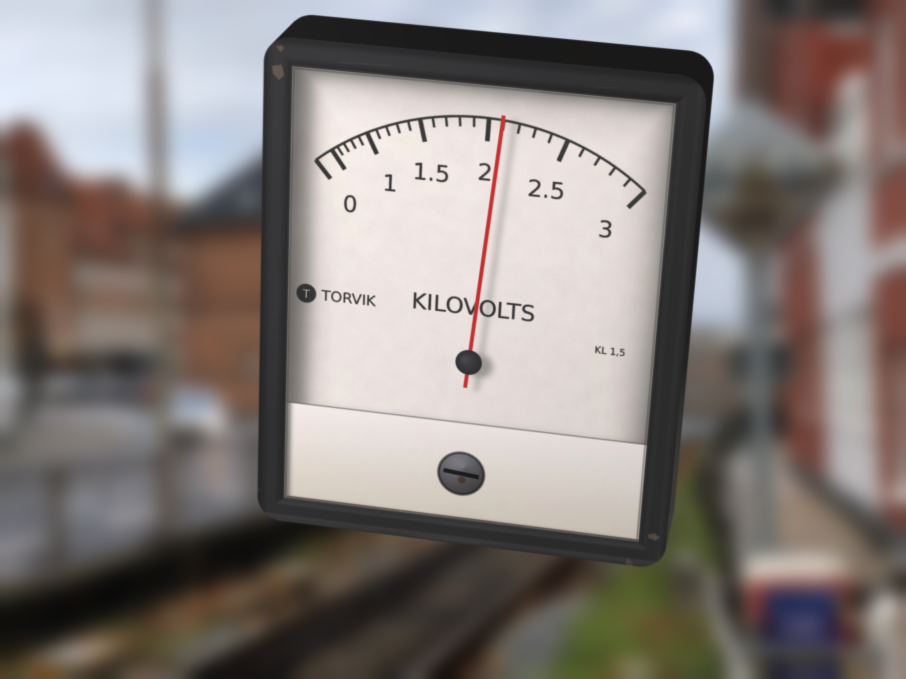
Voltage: value=2.1 unit=kV
